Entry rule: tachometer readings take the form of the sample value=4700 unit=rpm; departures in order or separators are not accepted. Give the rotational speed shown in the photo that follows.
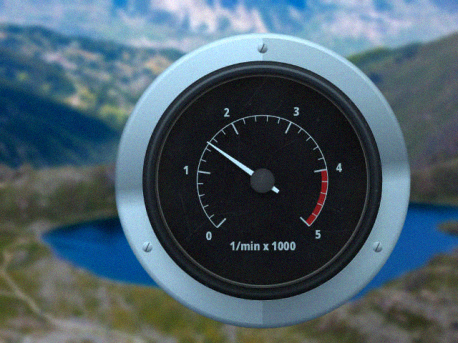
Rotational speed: value=1500 unit=rpm
